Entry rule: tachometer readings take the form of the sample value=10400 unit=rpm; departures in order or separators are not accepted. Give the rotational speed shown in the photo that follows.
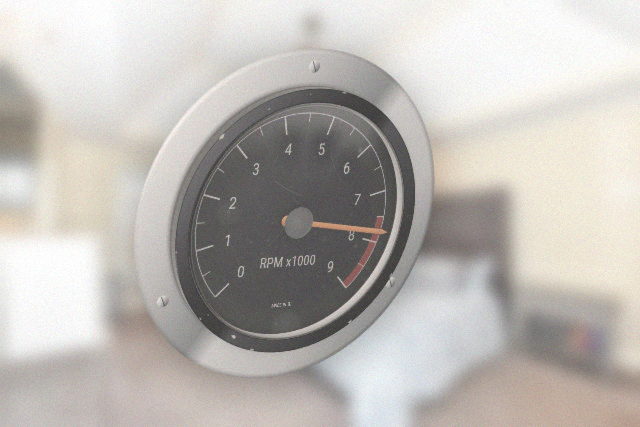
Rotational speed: value=7750 unit=rpm
